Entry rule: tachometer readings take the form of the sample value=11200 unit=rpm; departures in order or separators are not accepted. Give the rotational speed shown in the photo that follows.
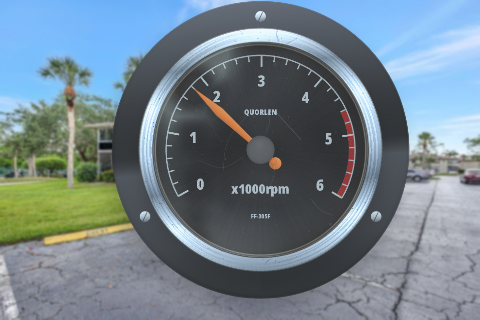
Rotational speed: value=1800 unit=rpm
